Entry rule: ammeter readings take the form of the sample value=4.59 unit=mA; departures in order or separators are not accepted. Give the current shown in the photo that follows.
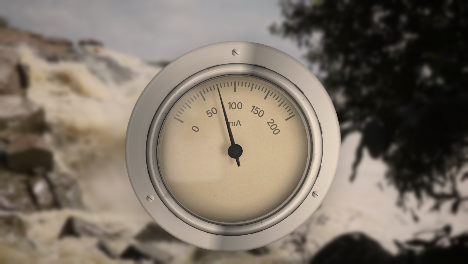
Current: value=75 unit=mA
